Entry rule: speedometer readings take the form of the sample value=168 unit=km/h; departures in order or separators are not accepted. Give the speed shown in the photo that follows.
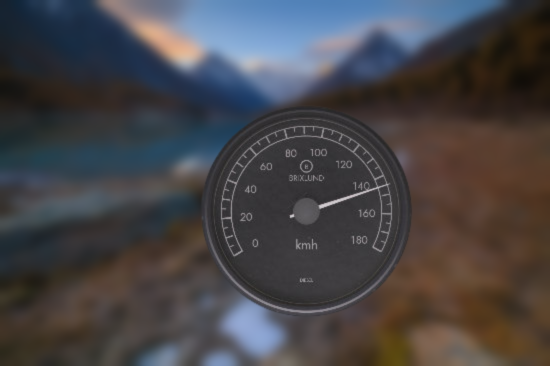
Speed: value=145 unit=km/h
